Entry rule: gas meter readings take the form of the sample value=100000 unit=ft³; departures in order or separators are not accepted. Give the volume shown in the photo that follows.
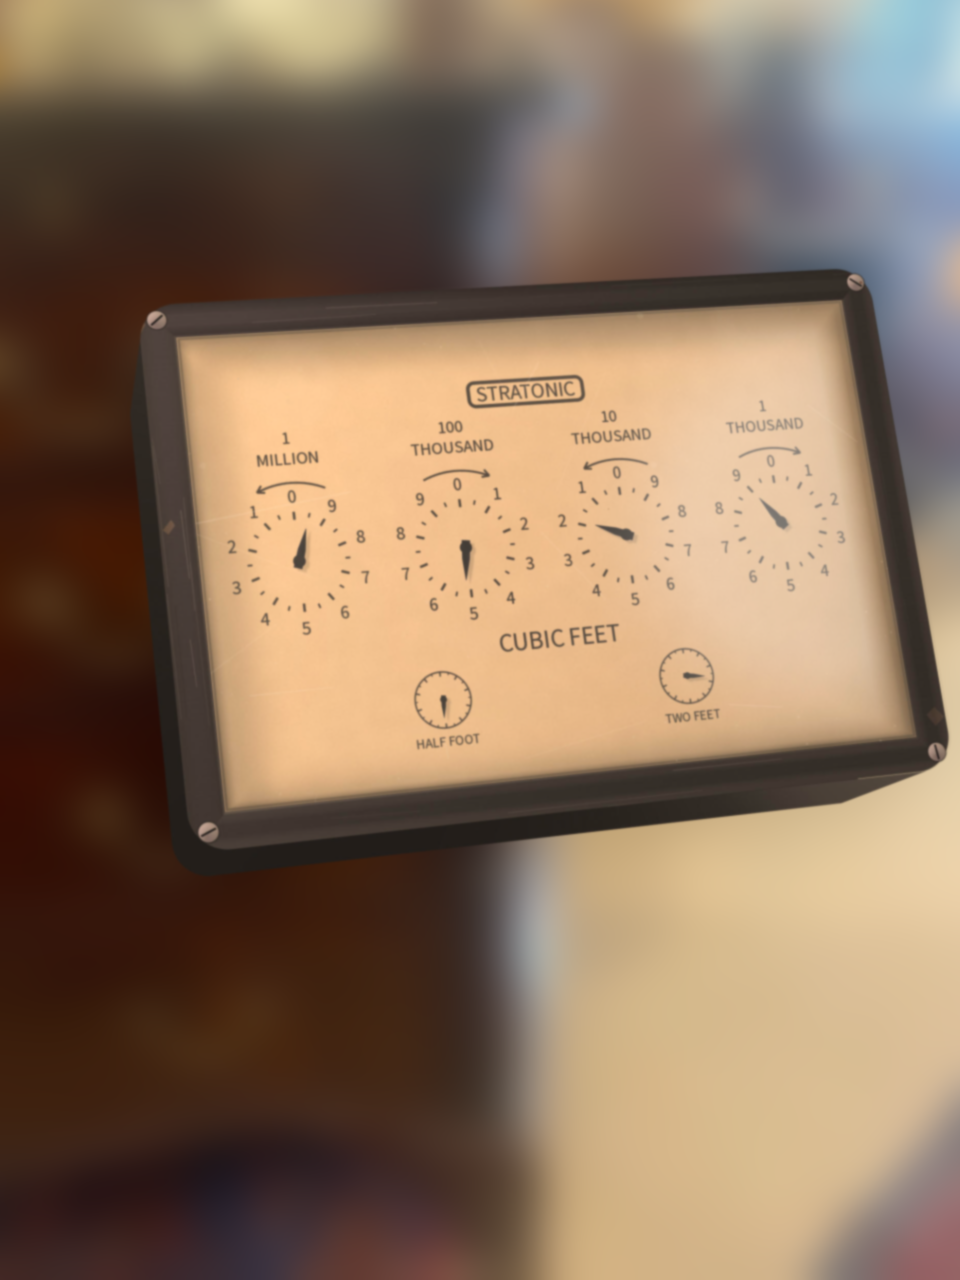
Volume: value=951900 unit=ft³
